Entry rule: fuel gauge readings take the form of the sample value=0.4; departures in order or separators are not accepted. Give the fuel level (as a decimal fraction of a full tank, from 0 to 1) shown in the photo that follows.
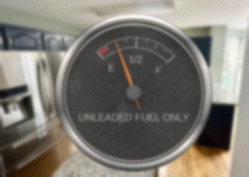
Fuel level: value=0.25
